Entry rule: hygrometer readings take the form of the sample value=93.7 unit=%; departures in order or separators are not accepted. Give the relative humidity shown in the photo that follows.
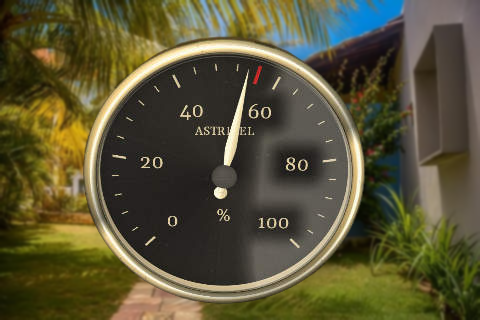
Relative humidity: value=54 unit=%
